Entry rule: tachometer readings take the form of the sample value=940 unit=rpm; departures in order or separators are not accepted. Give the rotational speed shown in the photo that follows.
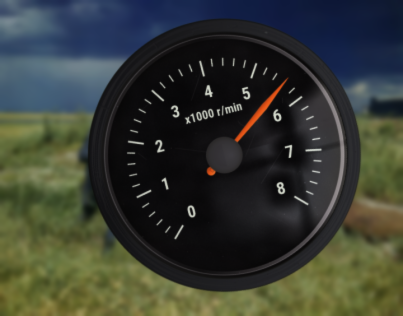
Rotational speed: value=5600 unit=rpm
